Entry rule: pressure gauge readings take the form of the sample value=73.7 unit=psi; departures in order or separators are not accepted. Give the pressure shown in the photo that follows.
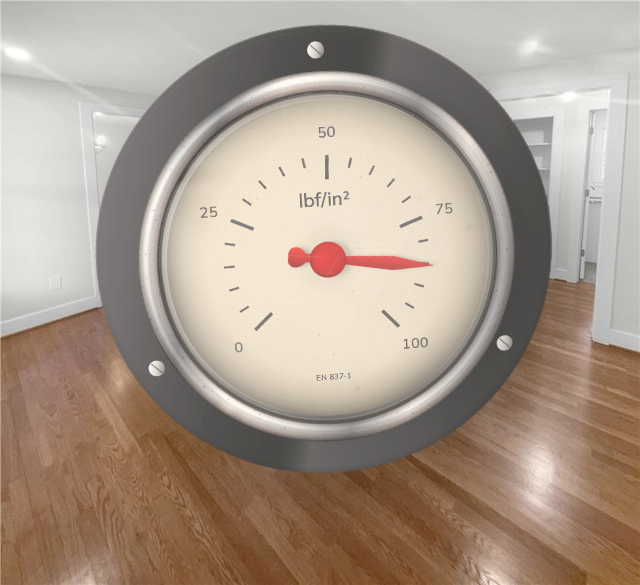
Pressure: value=85 unit=psi
